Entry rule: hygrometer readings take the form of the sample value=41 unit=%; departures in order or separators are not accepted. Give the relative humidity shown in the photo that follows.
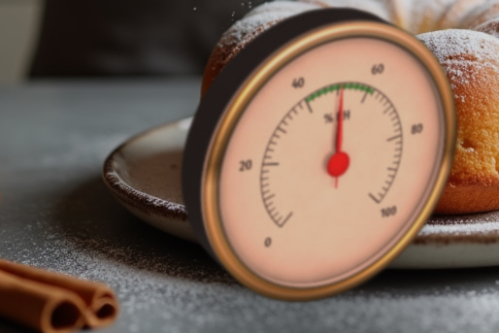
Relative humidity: value=50 unit=%
